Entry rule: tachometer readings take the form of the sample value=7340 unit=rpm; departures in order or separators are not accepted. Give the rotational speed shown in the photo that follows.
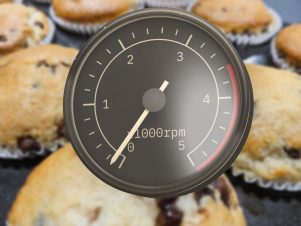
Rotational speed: value=100 unit=rpm
